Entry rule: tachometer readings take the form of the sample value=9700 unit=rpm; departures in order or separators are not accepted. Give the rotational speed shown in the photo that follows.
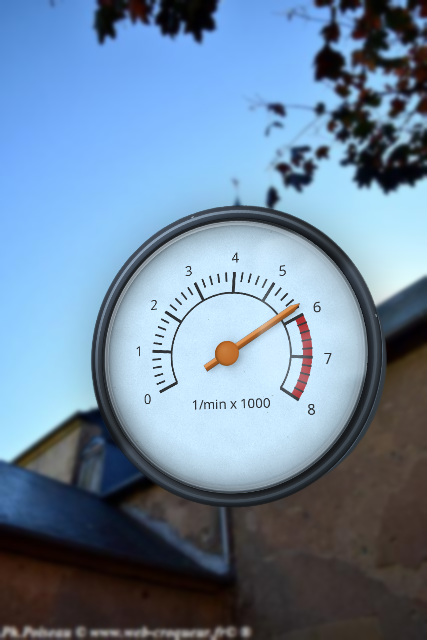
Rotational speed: value=5800 unit=rpm
